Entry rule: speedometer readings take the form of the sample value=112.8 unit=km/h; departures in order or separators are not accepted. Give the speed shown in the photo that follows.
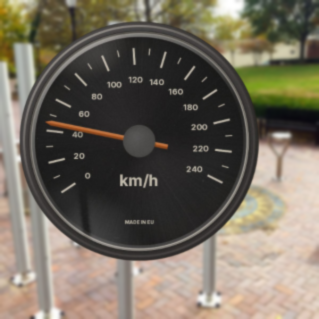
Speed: value=45 unit=km/h
